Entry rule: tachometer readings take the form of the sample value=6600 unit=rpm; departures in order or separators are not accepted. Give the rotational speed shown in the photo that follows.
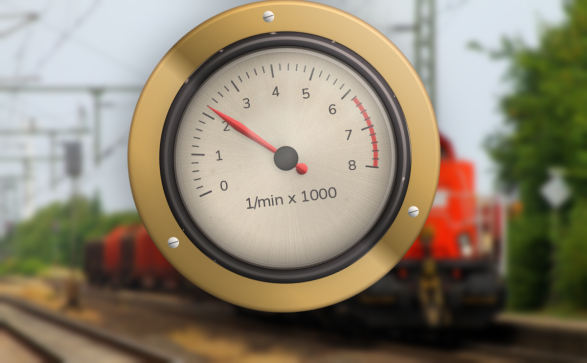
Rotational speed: value=2200 unit=rpm
